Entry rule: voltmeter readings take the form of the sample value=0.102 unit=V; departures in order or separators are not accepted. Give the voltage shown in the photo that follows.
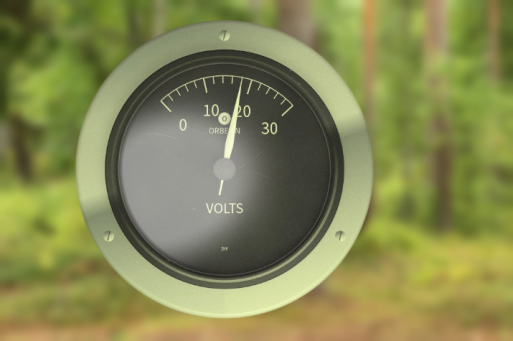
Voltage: value=18 unit=V
